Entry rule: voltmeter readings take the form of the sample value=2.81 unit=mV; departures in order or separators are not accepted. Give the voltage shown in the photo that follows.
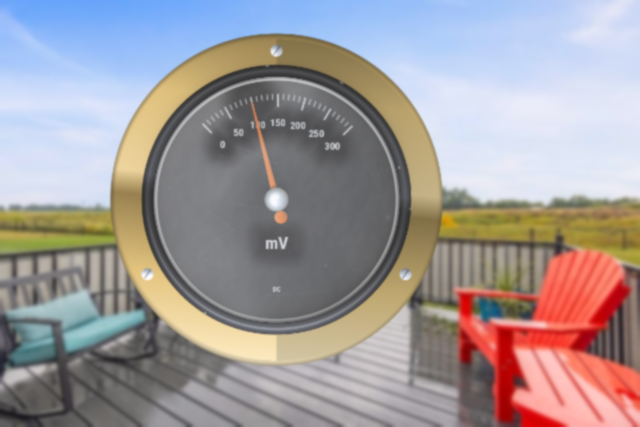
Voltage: value=100 unit=mV
